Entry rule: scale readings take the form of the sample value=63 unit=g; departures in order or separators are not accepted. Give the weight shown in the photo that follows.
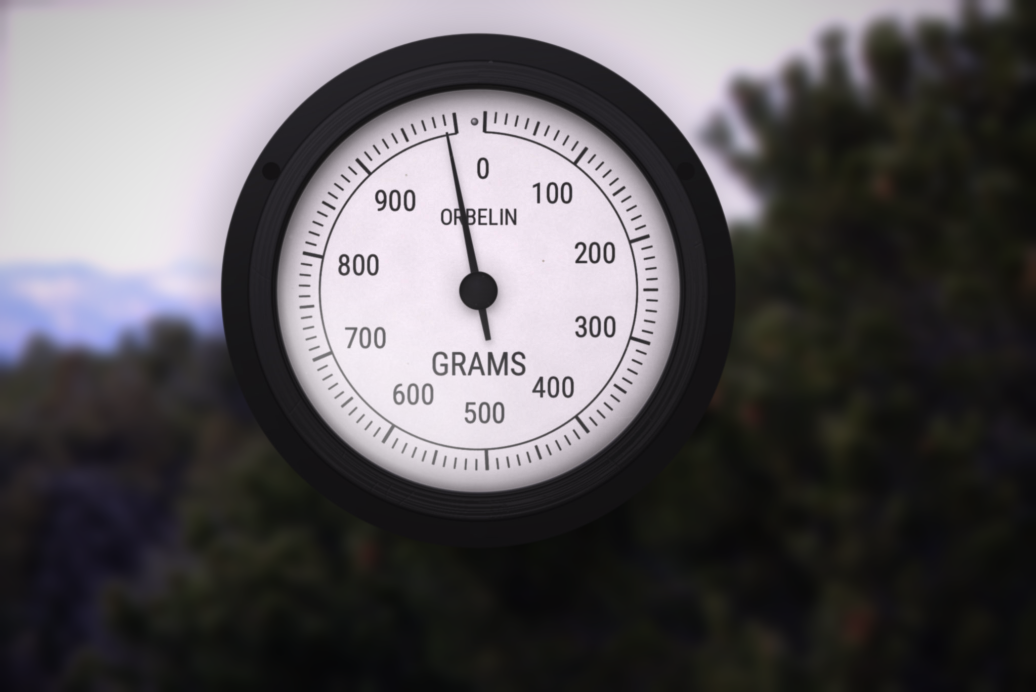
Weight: value=990 unit=g
